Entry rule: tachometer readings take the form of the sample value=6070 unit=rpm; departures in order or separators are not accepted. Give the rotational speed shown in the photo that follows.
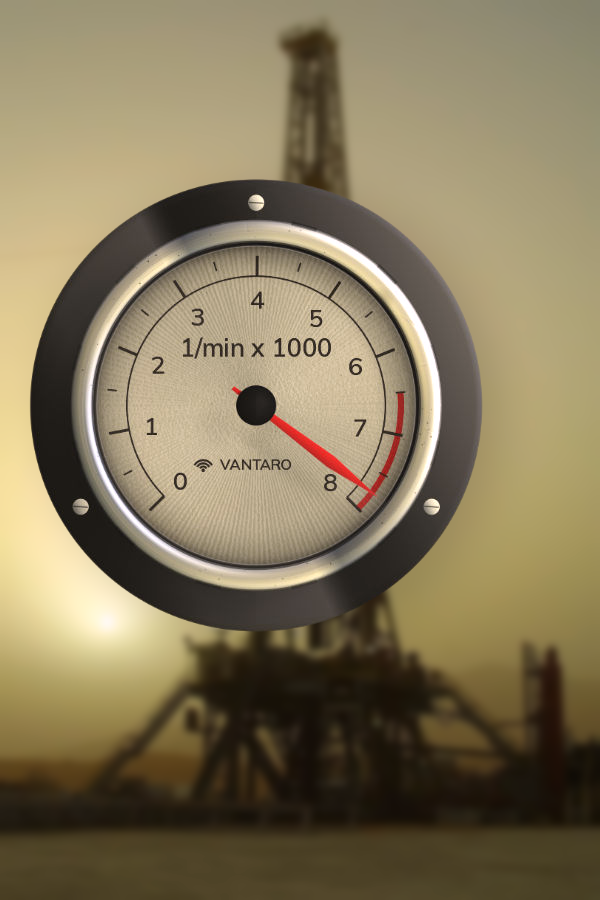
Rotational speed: value=7750 unit=rpm
